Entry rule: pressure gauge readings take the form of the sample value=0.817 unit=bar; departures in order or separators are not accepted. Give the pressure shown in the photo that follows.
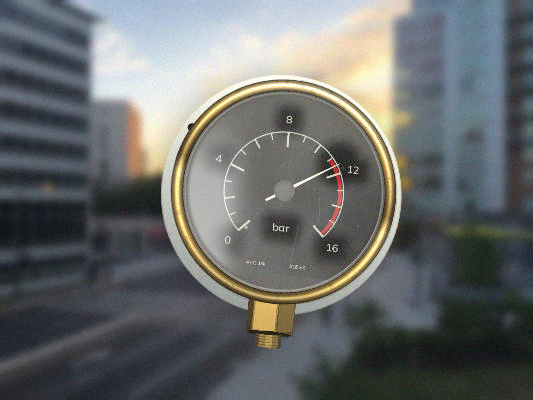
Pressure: value=11.5 unit=bar
